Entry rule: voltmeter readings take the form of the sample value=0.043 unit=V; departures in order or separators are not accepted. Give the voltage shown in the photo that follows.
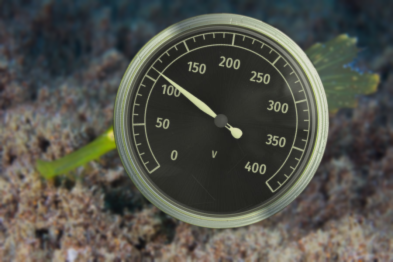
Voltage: value=110 unit=V
